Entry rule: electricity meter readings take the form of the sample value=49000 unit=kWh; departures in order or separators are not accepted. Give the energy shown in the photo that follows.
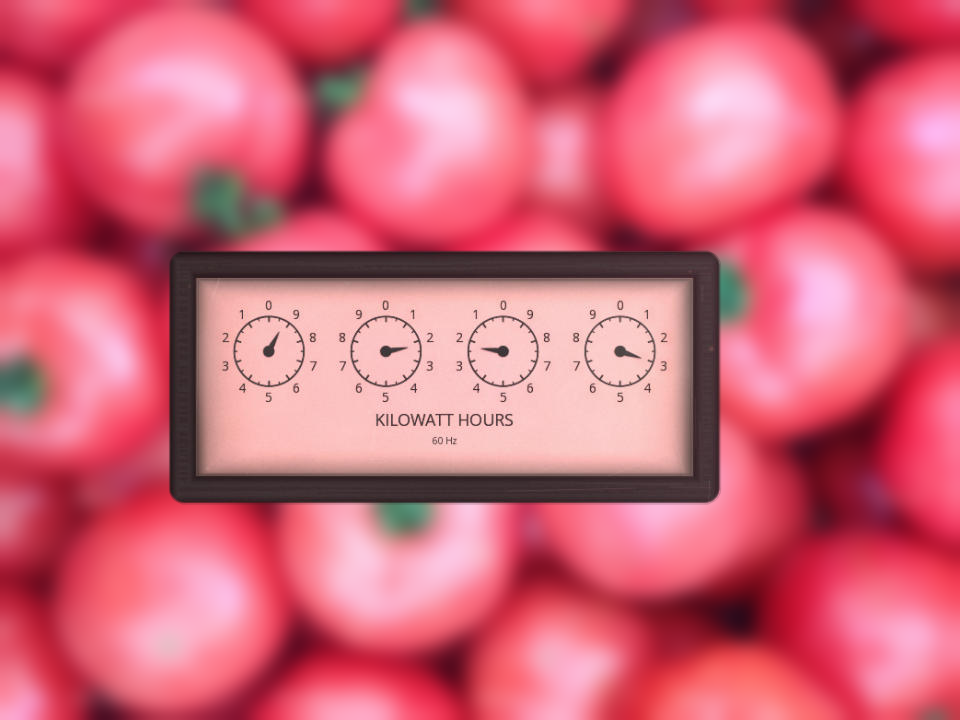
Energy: value=9223 unit=kWh
